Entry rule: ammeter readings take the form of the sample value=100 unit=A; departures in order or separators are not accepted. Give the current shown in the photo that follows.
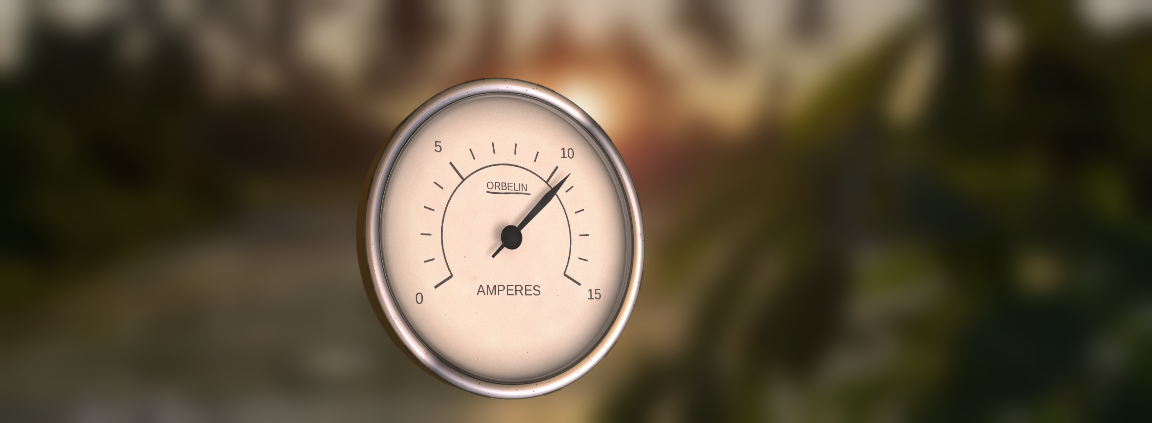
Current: value=10.5 unit=A
